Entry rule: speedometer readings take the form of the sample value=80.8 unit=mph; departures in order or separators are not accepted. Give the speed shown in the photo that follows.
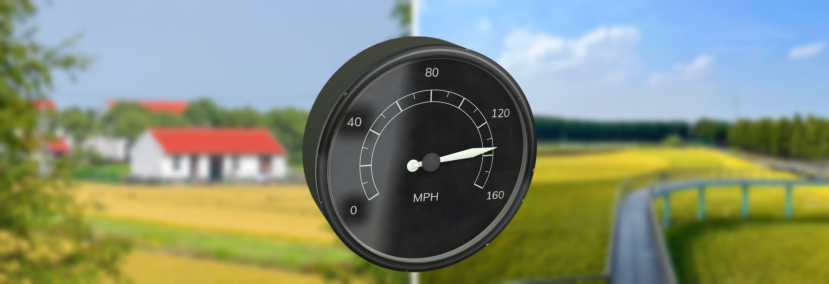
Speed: value=135 unit=mph
